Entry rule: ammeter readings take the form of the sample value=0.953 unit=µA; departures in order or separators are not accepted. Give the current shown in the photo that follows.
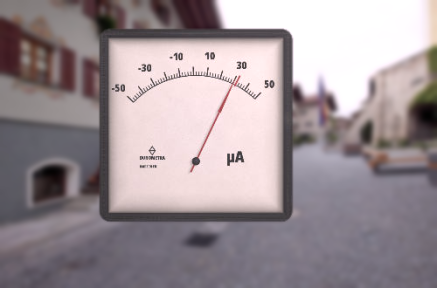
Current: value=30 unit=µA
